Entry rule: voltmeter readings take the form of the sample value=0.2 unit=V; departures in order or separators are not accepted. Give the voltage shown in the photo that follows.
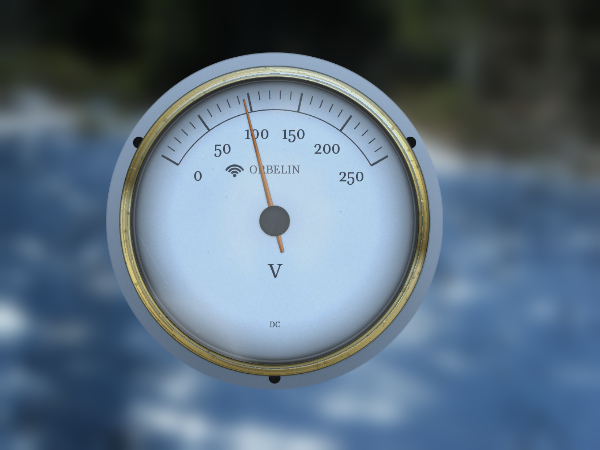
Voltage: value=95 unit=V
